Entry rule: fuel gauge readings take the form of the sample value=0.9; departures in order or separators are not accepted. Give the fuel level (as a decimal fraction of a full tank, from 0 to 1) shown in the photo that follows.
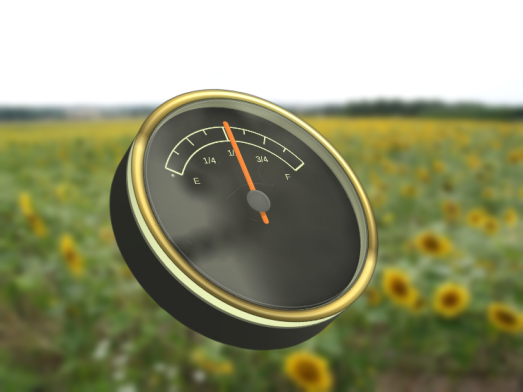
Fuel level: value=0.5
